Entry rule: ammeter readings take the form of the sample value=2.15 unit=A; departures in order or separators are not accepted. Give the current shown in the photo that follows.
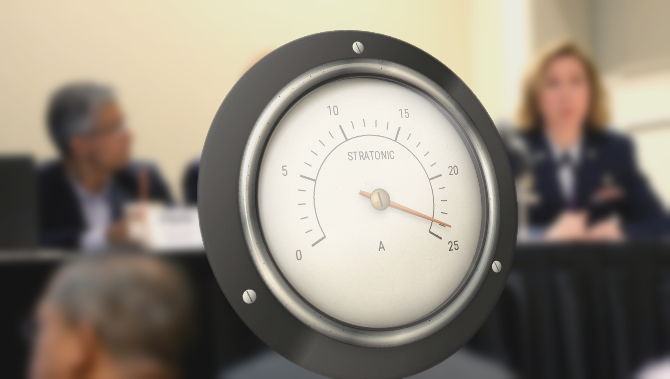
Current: value=24 unit=A
